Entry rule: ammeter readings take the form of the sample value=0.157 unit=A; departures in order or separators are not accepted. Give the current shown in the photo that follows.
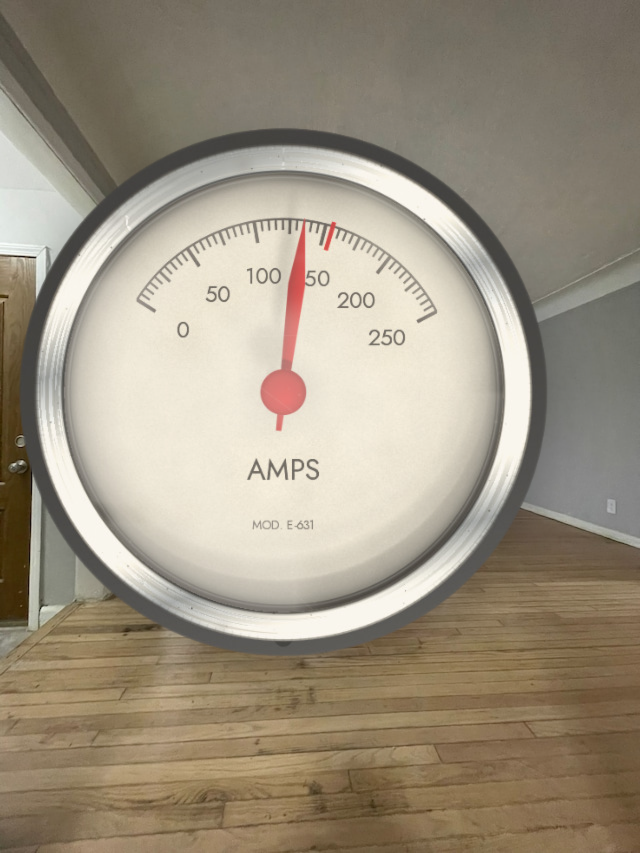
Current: value=135 unit=A
